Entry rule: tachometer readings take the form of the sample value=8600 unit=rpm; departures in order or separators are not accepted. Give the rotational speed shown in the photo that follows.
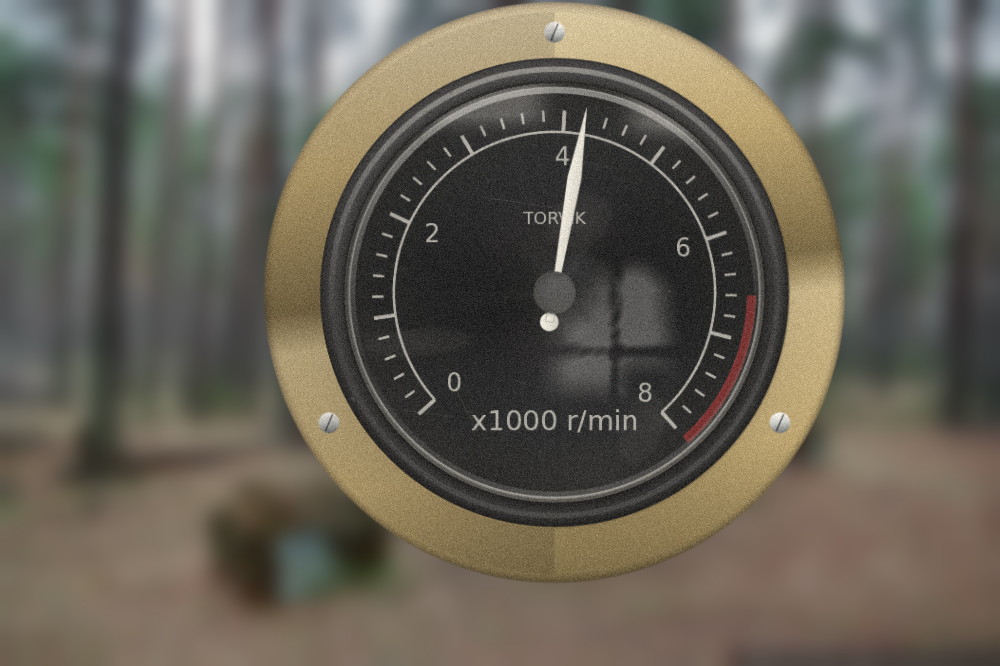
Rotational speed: value=4200 unit=rpm
